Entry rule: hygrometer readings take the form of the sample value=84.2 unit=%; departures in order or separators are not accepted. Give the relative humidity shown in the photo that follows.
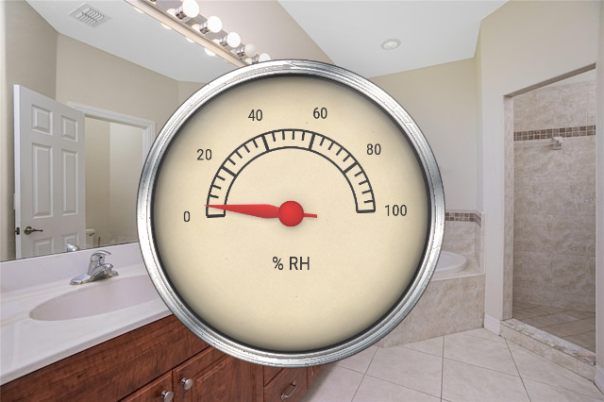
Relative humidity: value=4 unit=%
